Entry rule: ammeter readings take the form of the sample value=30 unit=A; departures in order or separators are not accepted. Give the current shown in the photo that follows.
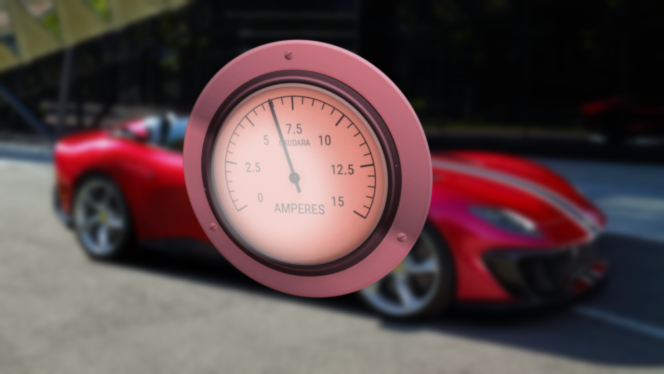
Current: value=6.5 unit=A
